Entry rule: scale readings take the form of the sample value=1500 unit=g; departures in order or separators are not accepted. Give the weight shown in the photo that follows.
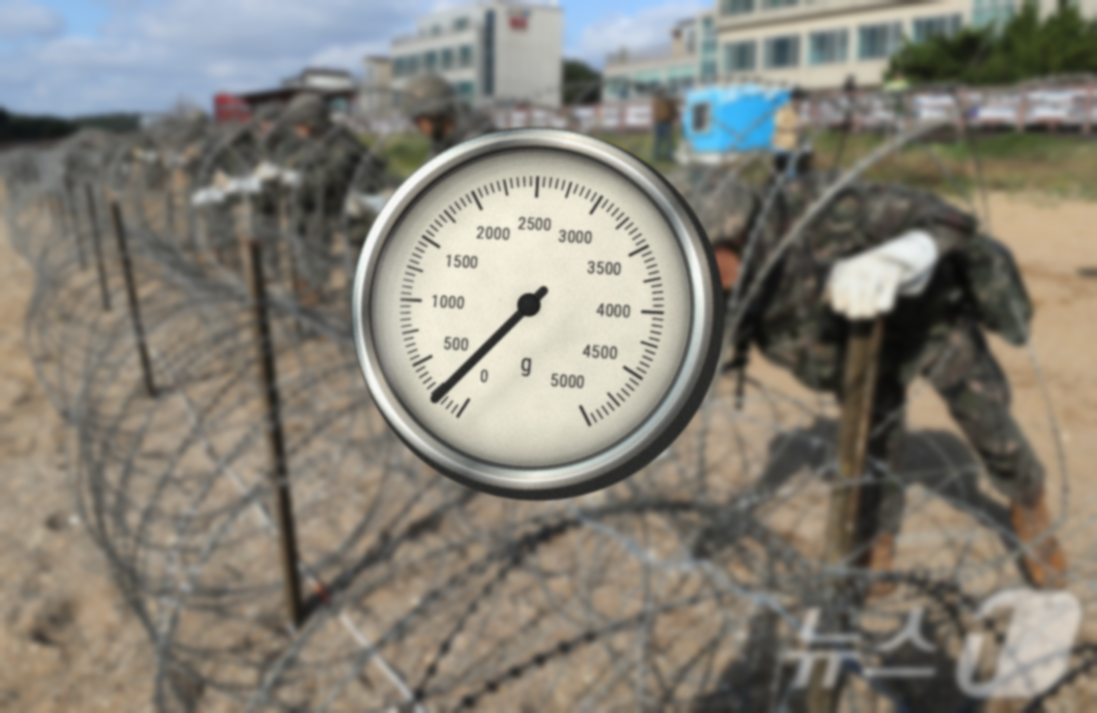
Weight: value=200 unit=g
